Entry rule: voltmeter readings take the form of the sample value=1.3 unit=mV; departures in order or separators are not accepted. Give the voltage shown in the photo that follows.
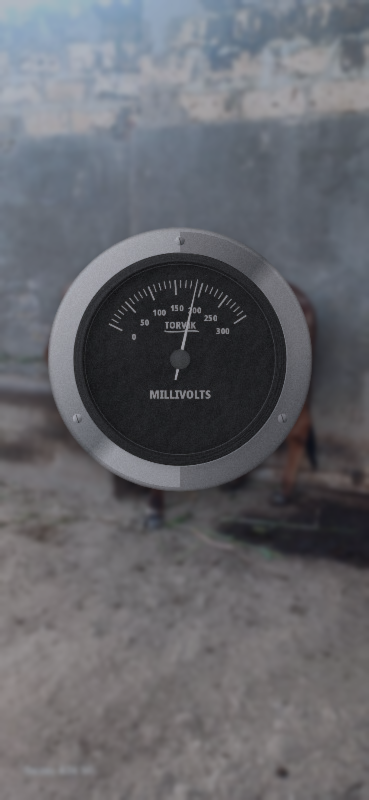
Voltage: value=190 unit=mV
